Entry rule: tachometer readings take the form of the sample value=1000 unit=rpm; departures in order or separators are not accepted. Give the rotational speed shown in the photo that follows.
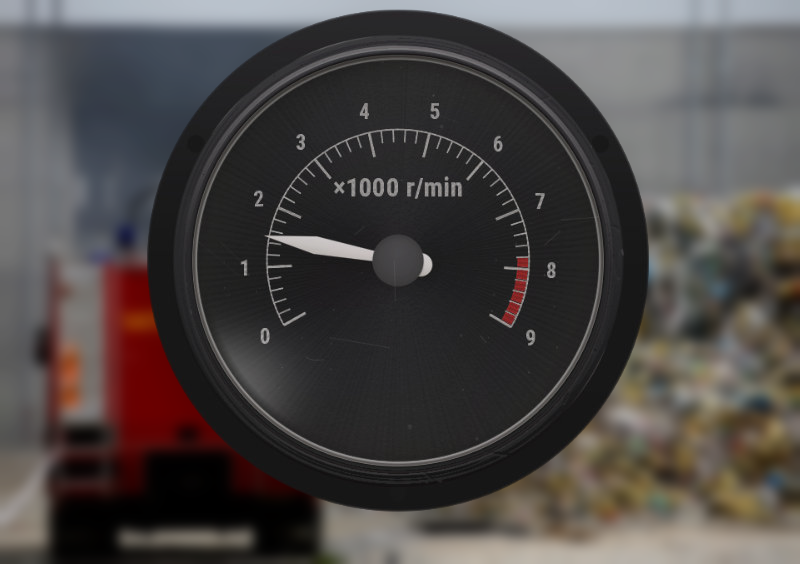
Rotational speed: value=1500 unit=rpm
